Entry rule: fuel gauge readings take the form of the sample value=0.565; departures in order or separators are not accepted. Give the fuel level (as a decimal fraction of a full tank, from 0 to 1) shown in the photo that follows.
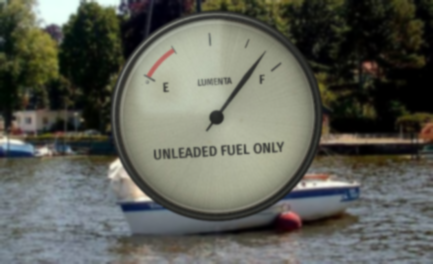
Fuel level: value=0.875
